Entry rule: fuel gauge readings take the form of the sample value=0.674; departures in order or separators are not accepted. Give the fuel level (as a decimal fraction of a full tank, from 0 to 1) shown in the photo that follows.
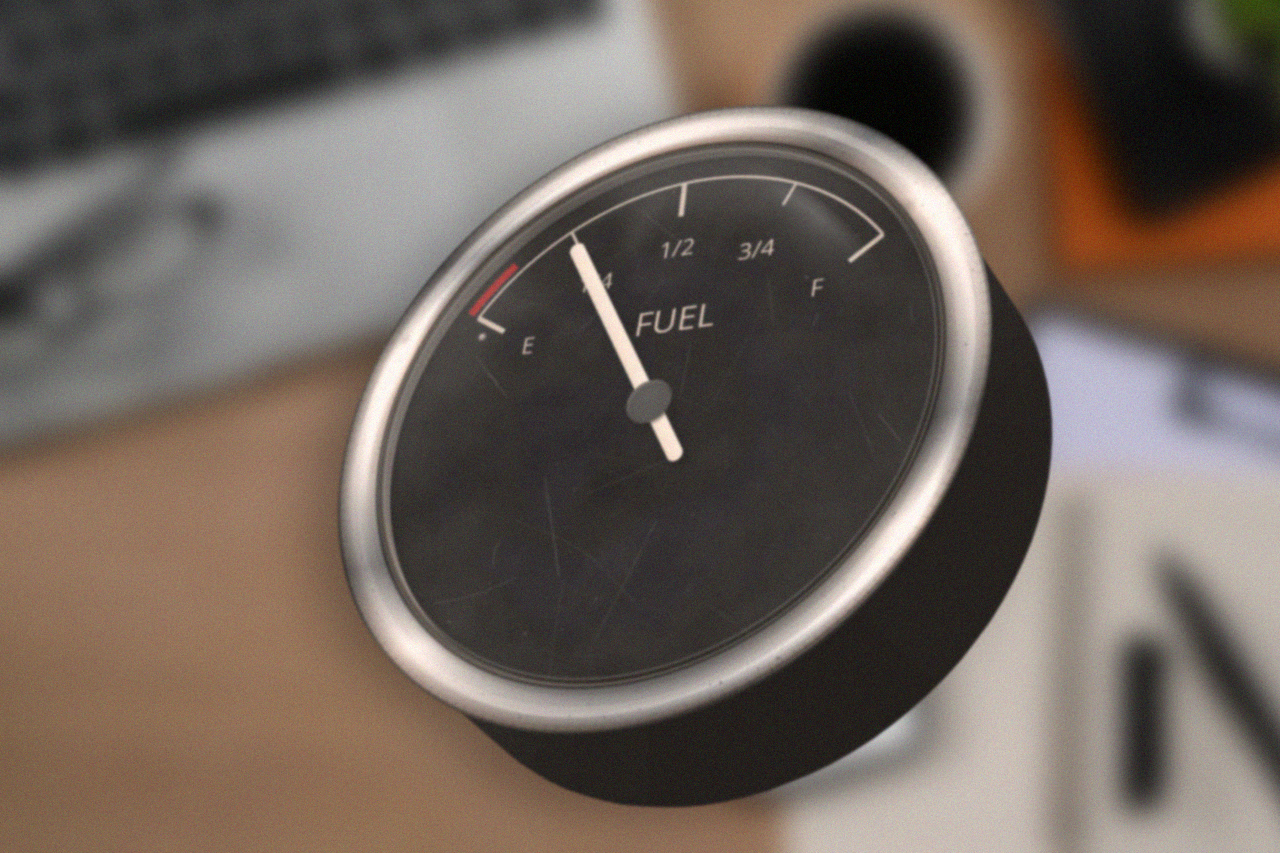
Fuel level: value=0.25
